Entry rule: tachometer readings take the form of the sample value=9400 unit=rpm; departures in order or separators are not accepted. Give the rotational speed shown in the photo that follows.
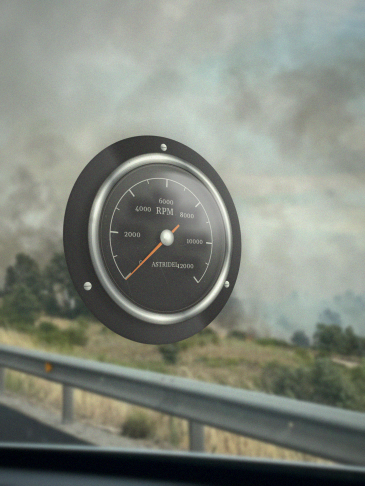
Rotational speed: value=0 unit=rpm
